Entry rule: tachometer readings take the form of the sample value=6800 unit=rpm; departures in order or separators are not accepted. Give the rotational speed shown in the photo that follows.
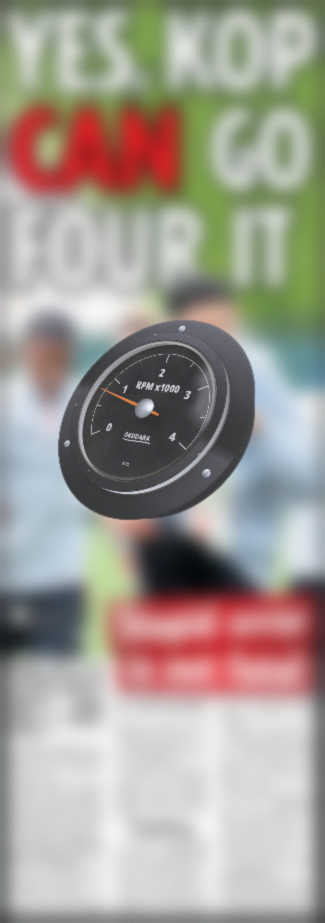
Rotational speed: value=750 unit=rpm
